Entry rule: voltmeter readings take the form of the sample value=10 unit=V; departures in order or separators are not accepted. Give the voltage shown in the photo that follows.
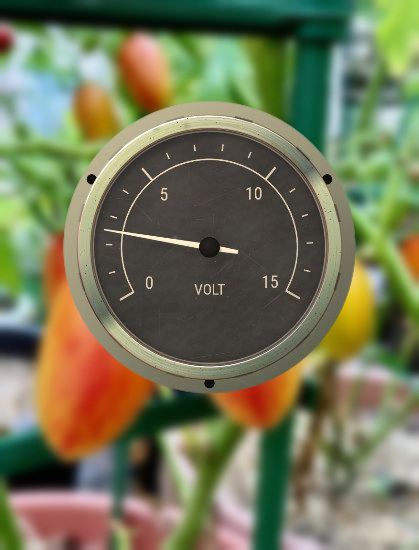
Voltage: value=2.5 unit=V
